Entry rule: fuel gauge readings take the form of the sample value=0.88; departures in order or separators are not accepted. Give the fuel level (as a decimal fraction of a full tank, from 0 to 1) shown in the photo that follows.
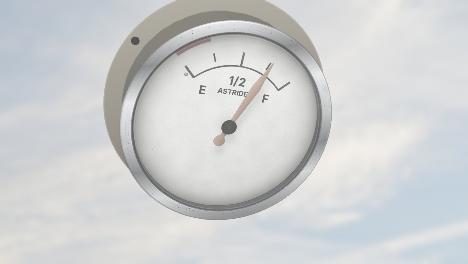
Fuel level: value=0.75
